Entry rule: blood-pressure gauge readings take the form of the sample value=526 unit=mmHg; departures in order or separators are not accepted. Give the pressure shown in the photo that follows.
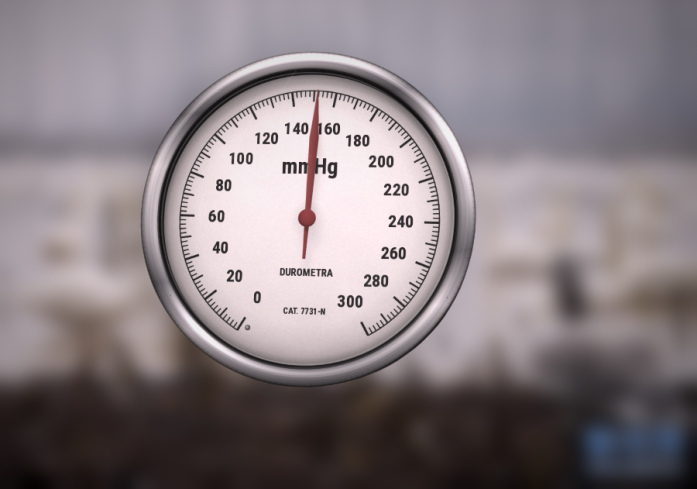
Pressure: value=152 unit=mmHg
